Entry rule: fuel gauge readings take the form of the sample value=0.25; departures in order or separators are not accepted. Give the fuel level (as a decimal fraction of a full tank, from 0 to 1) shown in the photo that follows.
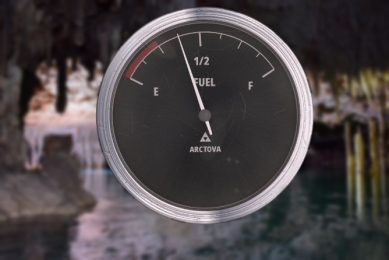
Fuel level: value=0.375
